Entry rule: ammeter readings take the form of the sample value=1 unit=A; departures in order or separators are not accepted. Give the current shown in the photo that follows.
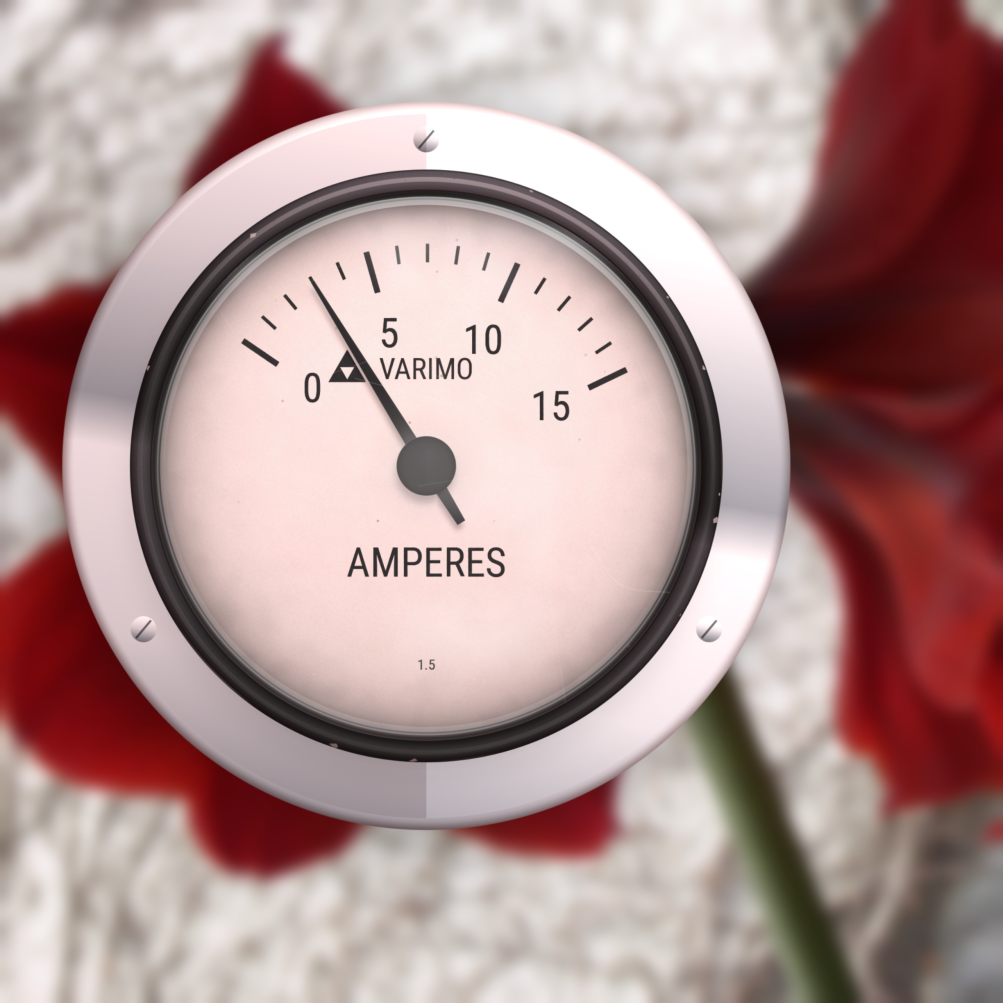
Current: value=3 unit=A
